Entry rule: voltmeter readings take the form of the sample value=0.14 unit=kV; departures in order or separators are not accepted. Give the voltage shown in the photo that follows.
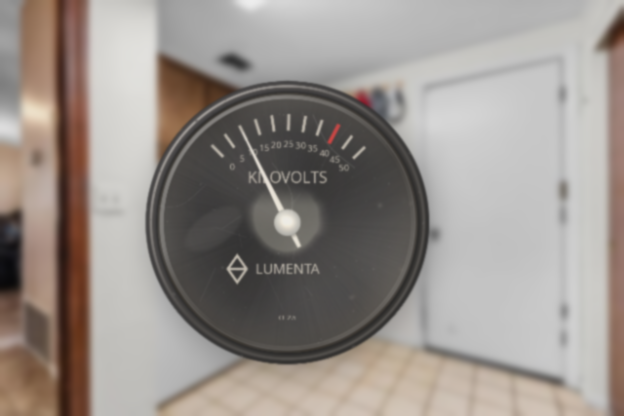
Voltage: value=10 unit=kV
